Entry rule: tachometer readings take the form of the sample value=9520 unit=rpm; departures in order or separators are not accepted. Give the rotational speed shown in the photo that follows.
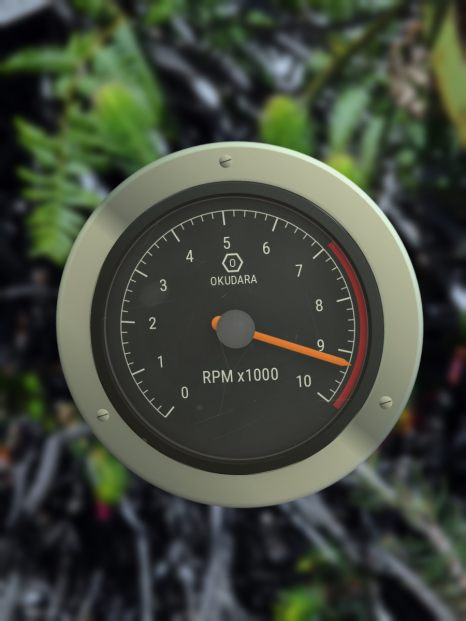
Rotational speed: value=9200 unit=rpm
